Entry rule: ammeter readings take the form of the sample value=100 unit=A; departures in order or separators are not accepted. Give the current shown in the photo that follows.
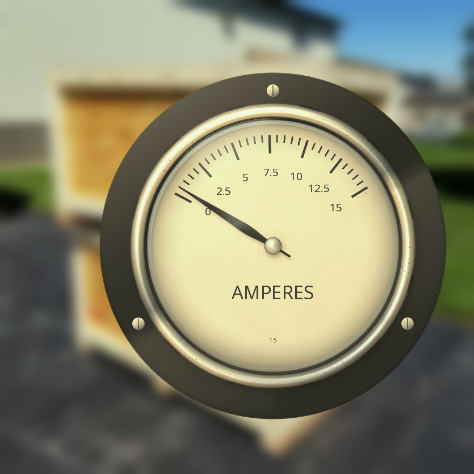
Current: value=0.5 unit=A
